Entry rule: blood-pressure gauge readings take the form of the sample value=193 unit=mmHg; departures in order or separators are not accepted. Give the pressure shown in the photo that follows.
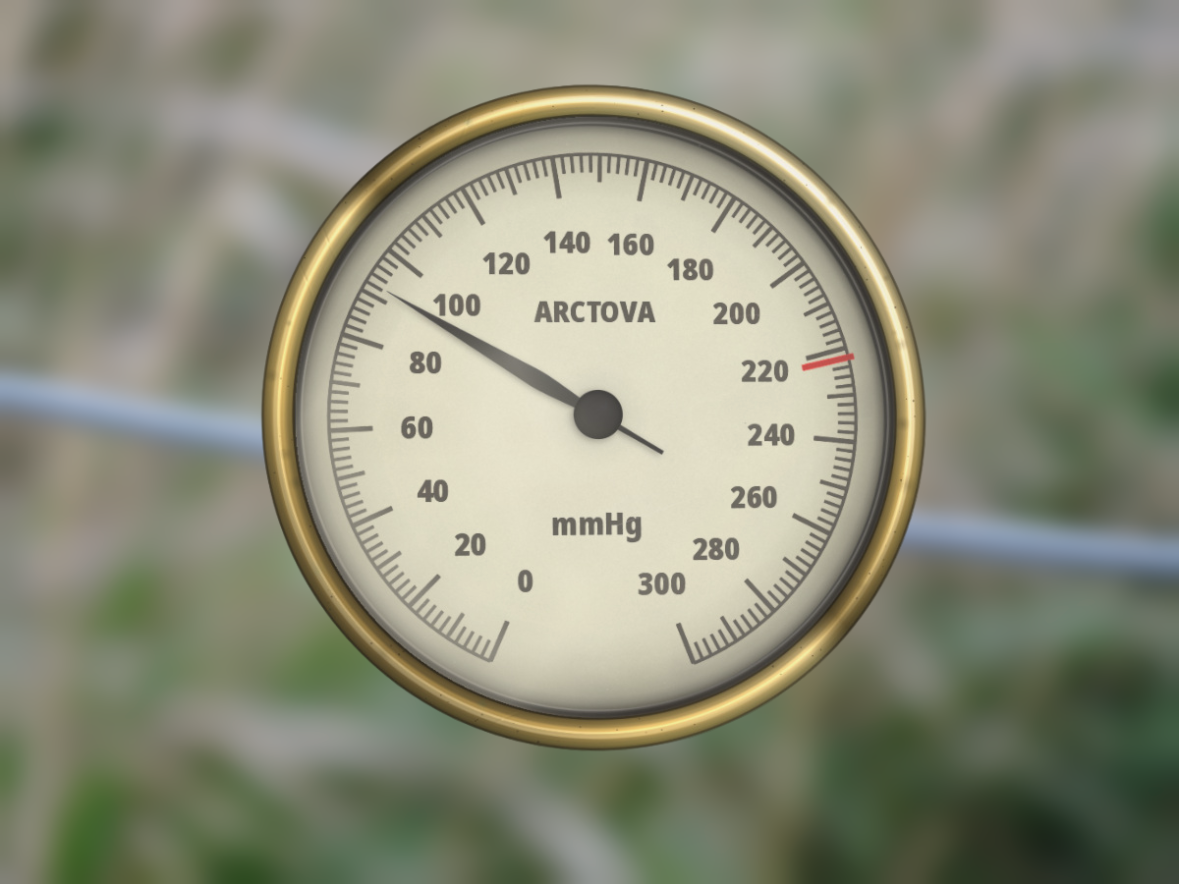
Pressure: value=92 unit=mmHg
